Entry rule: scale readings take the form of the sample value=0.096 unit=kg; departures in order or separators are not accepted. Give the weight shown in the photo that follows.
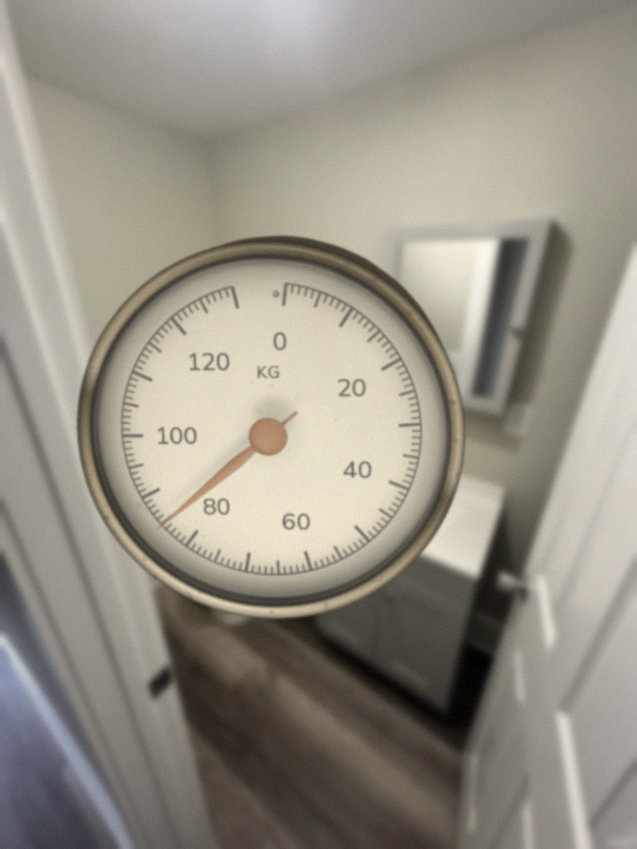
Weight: value=85 unit=kg
